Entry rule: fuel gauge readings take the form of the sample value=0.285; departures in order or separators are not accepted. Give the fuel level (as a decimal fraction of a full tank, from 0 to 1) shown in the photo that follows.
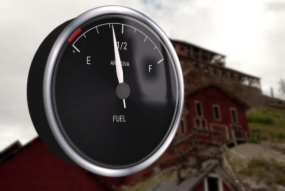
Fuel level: value=0.375
